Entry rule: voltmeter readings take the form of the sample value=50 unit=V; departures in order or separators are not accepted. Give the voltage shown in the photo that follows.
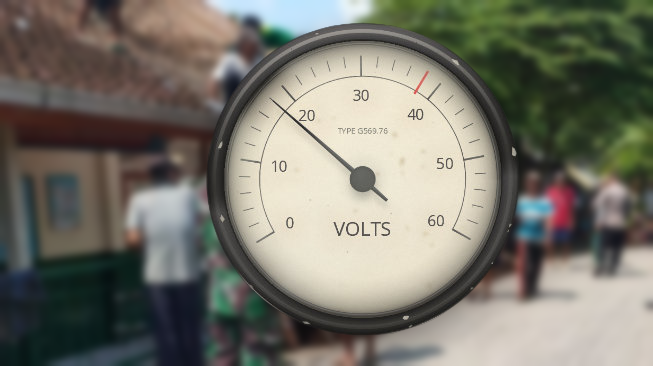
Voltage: value=18 unit=V
